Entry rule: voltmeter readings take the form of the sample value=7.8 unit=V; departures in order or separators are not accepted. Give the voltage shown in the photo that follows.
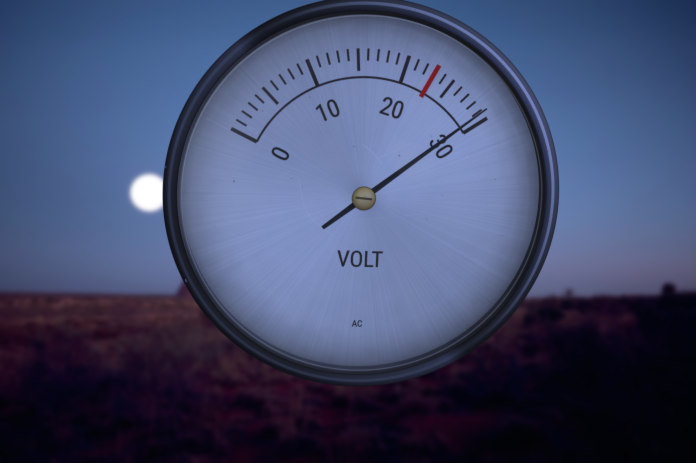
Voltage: value=29 unit=V
